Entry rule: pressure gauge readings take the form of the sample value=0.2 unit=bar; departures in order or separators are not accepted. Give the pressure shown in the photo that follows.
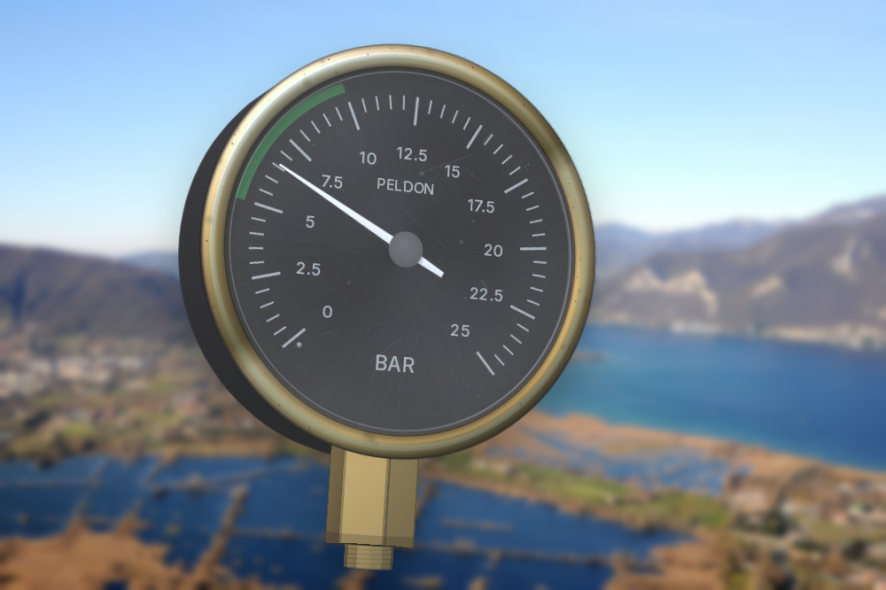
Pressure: value=6.5 unit=bar
